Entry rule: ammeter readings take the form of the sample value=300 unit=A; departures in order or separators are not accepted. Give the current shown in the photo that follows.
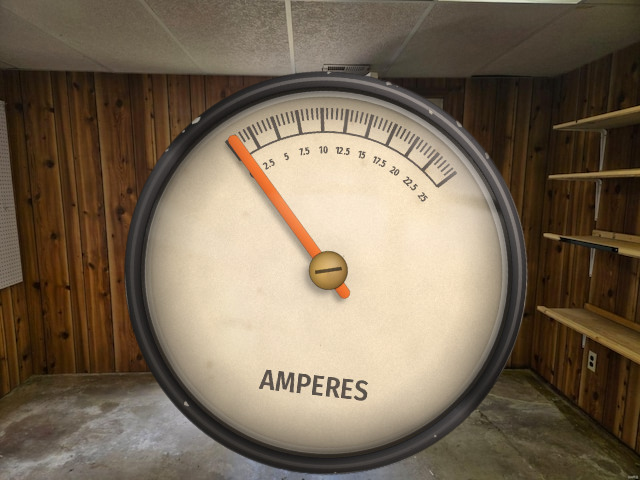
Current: value=0.5 unit=A
